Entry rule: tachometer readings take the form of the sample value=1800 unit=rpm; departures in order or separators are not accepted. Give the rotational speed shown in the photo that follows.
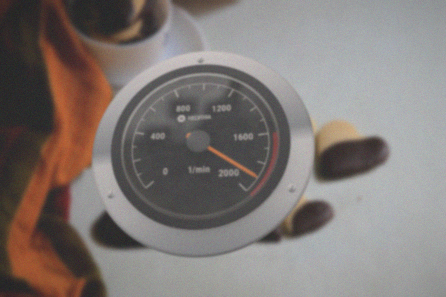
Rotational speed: value=1900 unit=rpm
